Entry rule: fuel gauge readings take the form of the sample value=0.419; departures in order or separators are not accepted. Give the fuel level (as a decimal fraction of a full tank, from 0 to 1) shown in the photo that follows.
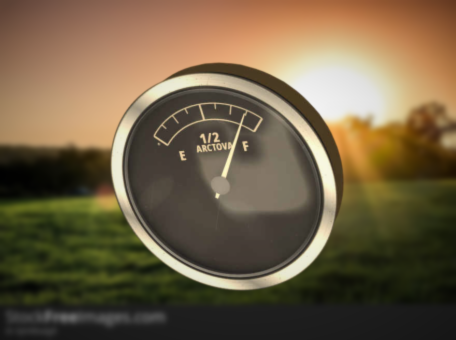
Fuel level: value=0.875
